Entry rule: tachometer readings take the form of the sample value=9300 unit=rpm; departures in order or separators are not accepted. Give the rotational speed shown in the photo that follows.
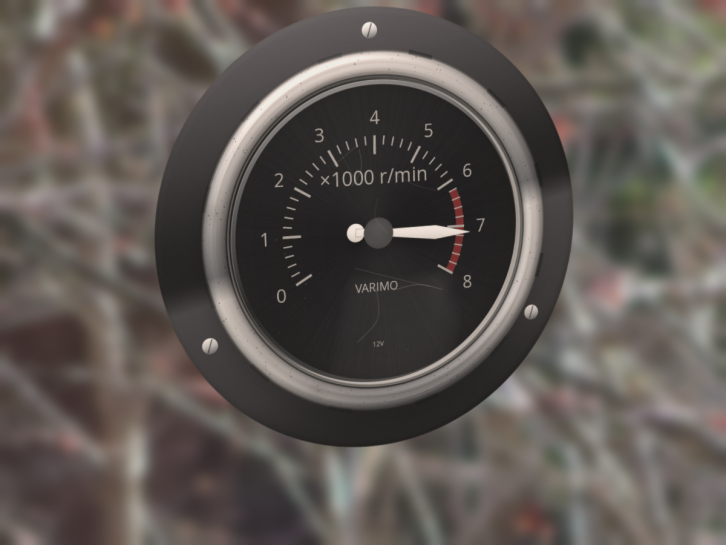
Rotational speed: value=7100 unit=rpm
